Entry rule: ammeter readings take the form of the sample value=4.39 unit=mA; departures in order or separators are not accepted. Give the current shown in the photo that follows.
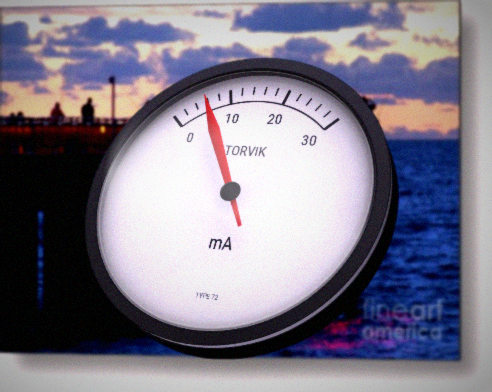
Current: value=6 unit=mA
